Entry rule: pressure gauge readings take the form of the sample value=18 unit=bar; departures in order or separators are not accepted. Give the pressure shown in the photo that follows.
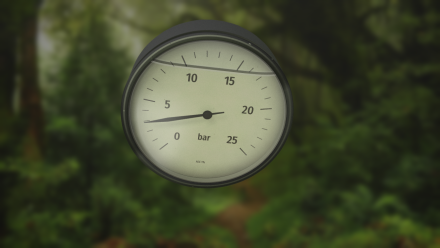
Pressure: value=3 unit=bar
